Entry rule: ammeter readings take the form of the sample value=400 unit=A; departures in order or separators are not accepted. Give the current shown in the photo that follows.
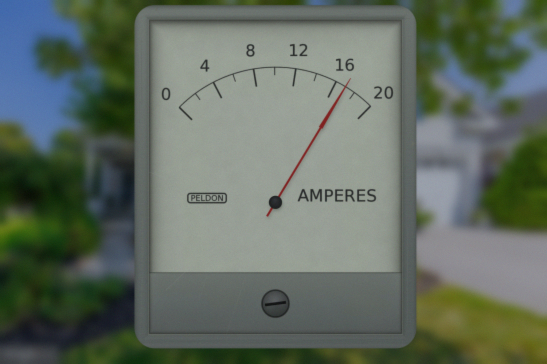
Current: value=17 unit=A
